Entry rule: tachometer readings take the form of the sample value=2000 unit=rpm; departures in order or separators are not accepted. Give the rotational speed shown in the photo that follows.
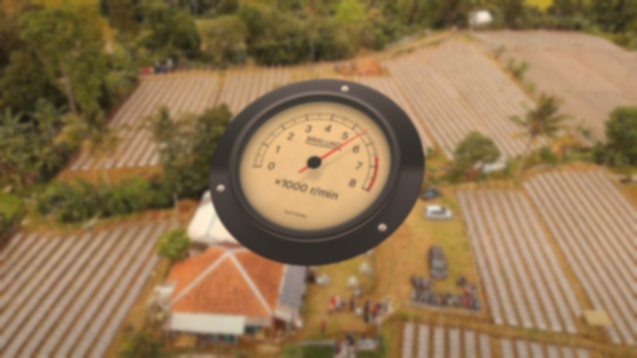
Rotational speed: value=5500 unit=rpm
